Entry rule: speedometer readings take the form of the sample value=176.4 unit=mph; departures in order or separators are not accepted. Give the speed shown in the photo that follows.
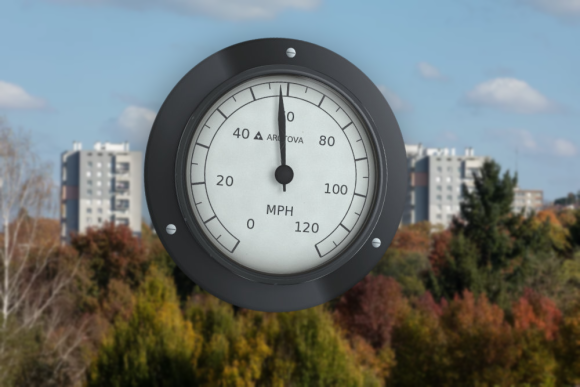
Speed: value=57.5 unit=mph
